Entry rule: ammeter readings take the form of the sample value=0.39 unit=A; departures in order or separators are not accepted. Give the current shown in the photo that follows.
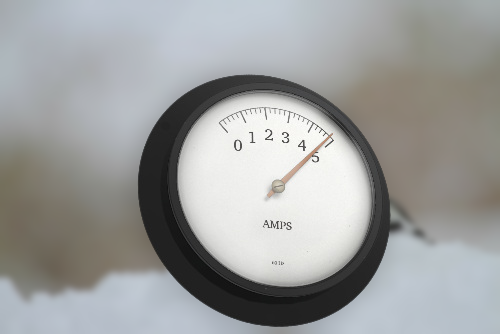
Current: value=4.8 unit=A
